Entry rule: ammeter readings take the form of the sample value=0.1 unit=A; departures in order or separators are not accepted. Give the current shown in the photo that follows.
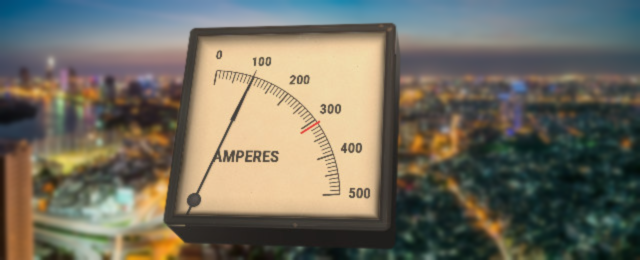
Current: value=100 unit=A
